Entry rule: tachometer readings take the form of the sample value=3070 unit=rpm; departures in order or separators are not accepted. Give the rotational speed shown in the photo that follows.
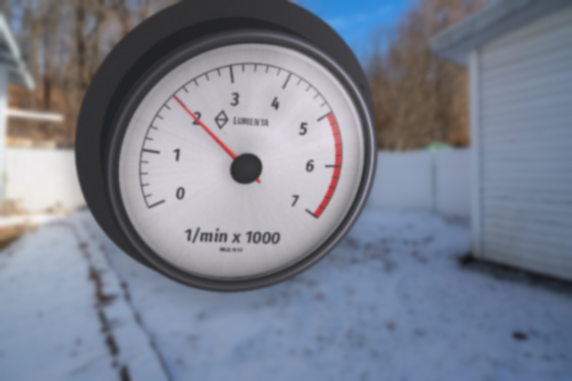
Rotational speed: value=2000 unit=rpm
